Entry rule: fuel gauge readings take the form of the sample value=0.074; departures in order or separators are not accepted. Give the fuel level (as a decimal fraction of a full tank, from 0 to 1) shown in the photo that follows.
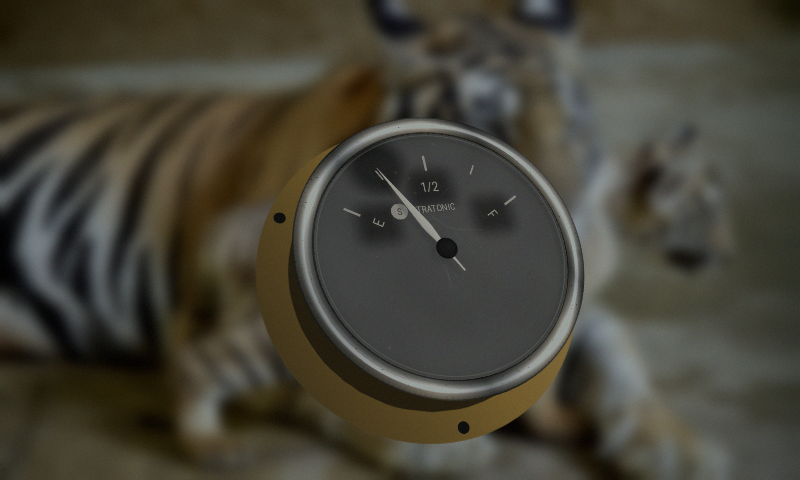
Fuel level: value=0.25
